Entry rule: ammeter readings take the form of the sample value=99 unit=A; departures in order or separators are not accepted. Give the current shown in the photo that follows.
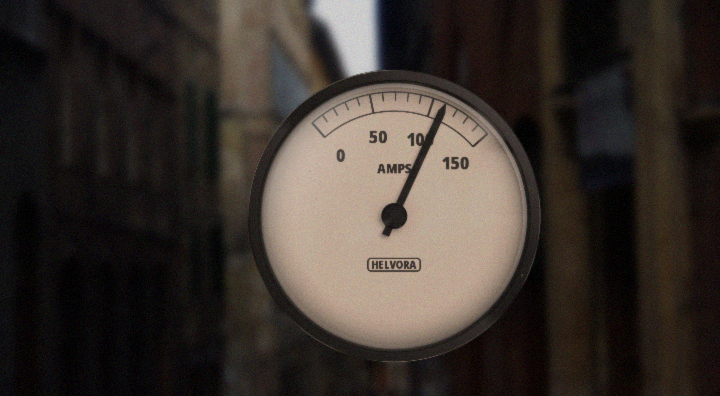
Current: value=110 unit=A
